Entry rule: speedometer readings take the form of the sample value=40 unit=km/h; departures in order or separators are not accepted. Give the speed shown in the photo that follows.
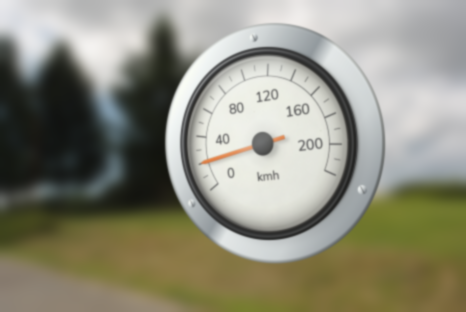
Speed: value=20 unit=km/h
